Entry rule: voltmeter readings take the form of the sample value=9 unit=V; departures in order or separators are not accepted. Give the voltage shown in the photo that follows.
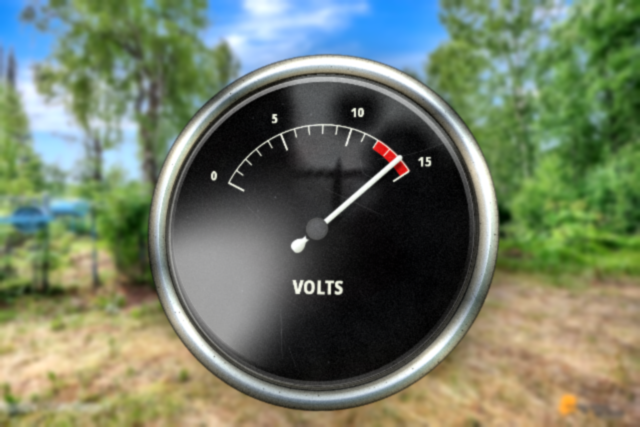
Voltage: value=14 unit=V
